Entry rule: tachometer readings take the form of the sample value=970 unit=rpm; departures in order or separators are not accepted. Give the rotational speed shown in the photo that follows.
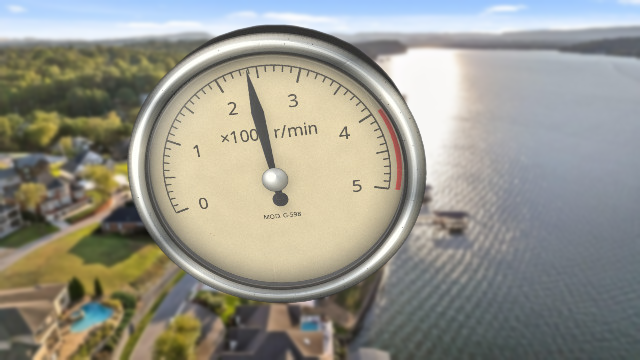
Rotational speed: value=2400 unit=rpm
